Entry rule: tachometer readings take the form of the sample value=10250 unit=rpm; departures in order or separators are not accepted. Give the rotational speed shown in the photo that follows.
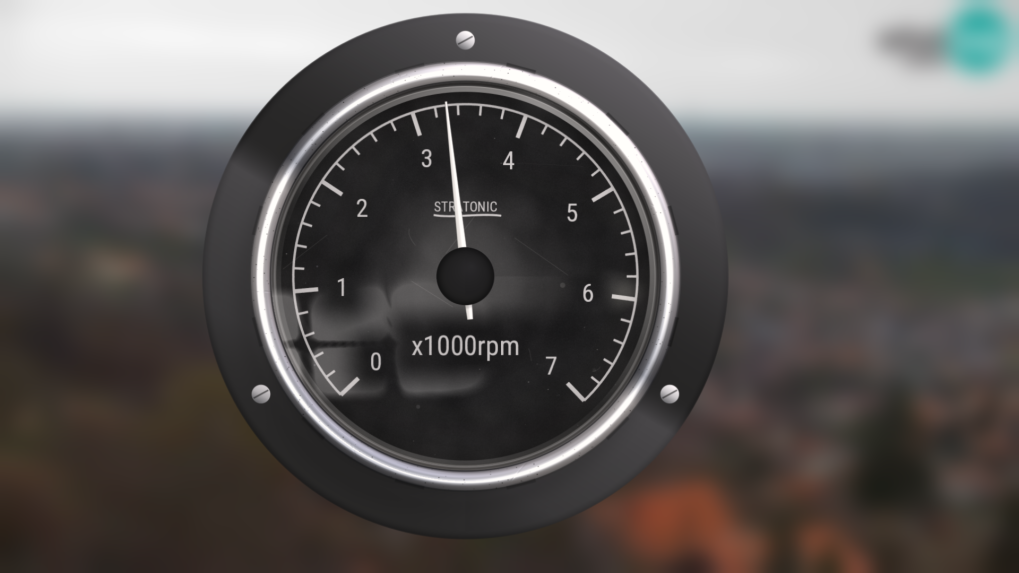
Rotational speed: value=3300 unit=rpm
